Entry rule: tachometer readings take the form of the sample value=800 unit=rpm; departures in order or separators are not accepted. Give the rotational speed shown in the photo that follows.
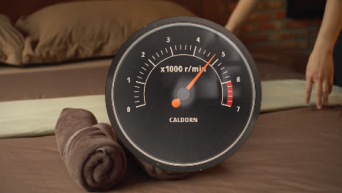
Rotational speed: value=4800 unit=rpm
